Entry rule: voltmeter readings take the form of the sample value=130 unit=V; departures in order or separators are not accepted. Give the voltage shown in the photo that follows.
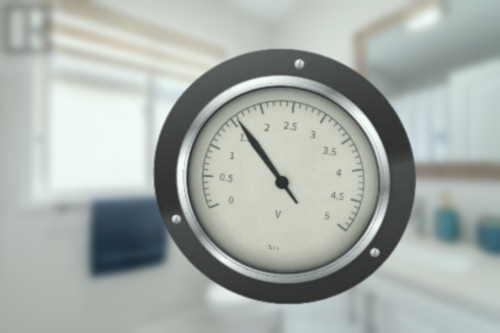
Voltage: value=1.6 unit=V
